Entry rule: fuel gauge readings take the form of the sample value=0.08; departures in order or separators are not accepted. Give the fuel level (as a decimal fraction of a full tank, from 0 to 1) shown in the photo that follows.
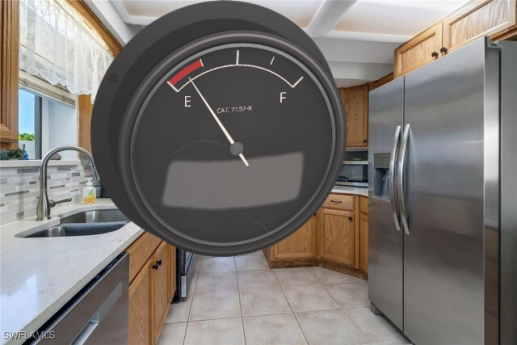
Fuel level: value=0.125
